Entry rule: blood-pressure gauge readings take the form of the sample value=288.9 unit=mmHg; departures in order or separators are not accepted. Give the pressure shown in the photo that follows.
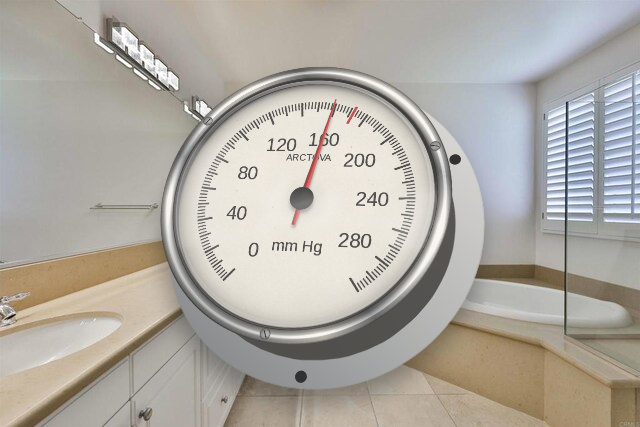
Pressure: value=160 unit=mmHg
